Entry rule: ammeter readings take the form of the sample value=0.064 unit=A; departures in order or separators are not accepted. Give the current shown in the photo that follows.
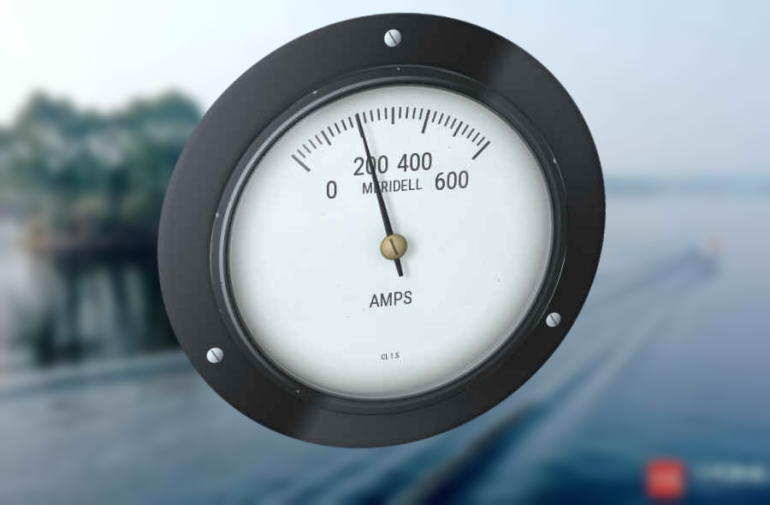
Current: value=200 unit=A
